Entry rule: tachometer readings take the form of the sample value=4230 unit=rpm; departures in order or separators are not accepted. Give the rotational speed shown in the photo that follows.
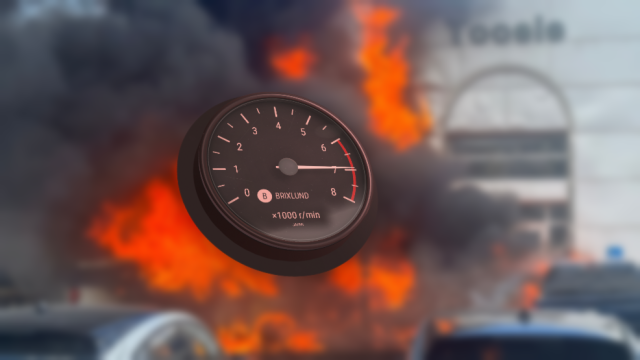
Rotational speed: value=7000 unit=rpm
